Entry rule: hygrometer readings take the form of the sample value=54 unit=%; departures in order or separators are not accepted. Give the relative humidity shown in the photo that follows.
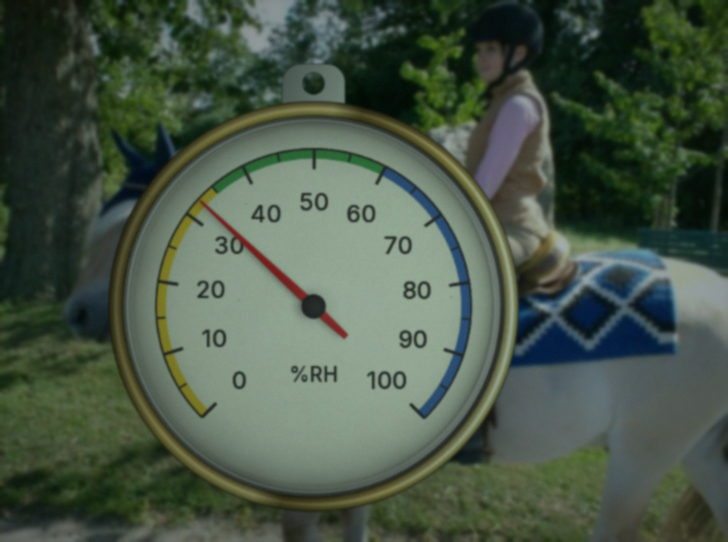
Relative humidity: value=32.5 unit=%
